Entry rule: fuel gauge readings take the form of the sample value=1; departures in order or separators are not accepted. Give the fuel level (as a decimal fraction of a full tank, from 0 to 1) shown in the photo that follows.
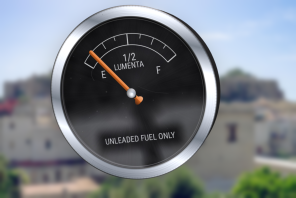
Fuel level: value=0.125
